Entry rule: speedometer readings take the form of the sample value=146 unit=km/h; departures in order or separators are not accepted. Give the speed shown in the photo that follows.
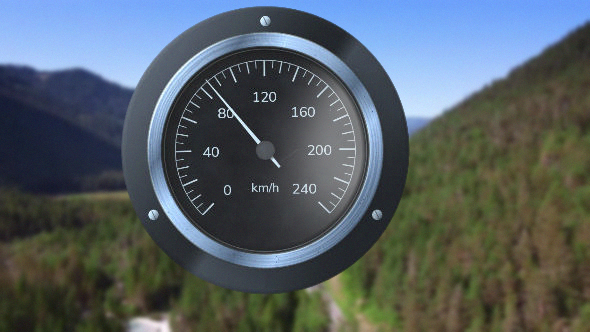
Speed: value=85 unit=km/h
